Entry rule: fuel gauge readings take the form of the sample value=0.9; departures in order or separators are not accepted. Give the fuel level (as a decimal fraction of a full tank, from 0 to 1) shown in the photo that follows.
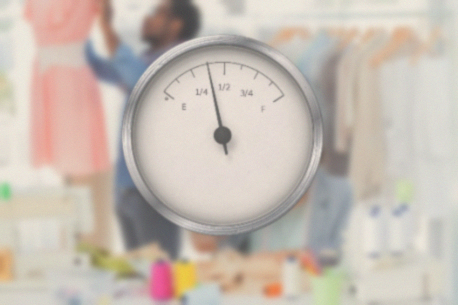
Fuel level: value=0.375
